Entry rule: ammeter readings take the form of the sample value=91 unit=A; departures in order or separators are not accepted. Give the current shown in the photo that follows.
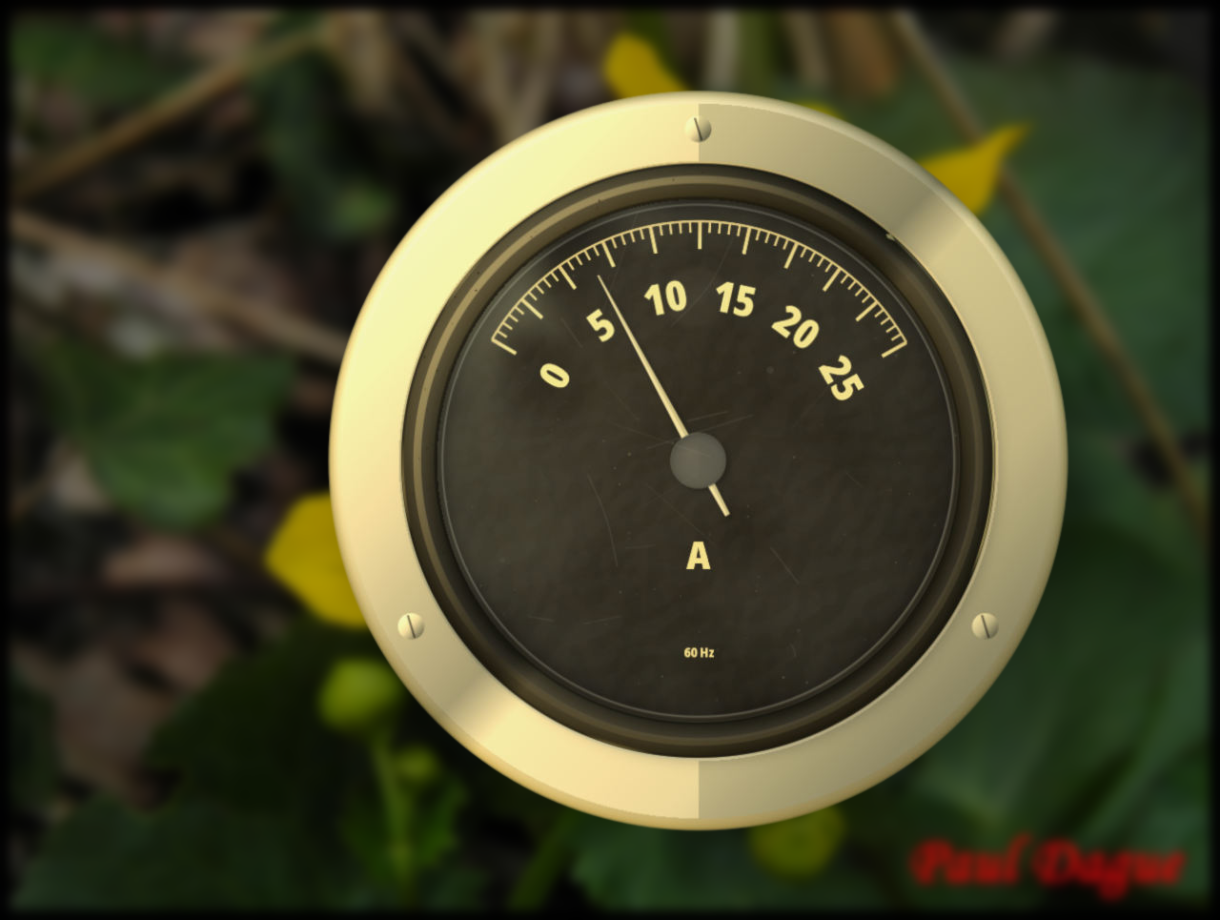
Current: value=6.5 unit=A
